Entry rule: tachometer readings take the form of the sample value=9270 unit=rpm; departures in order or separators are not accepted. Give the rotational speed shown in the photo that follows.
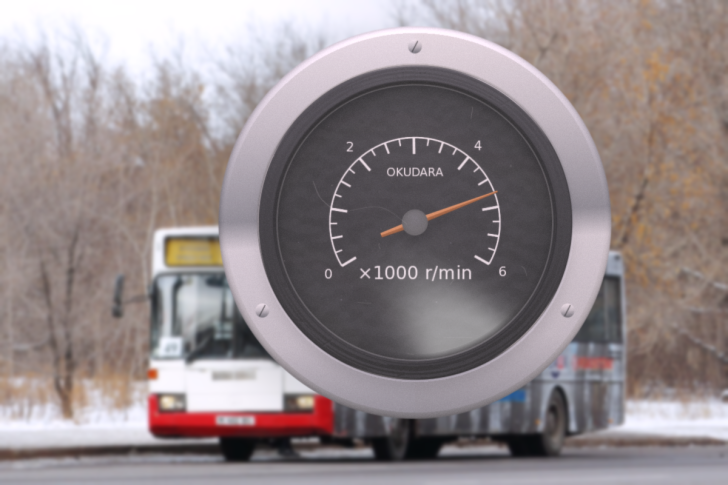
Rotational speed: value=4750 unit=rpm
